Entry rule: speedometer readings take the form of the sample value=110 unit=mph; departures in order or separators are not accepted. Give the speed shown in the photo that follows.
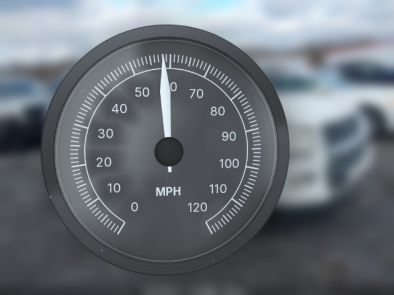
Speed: value=58 unit=mph
